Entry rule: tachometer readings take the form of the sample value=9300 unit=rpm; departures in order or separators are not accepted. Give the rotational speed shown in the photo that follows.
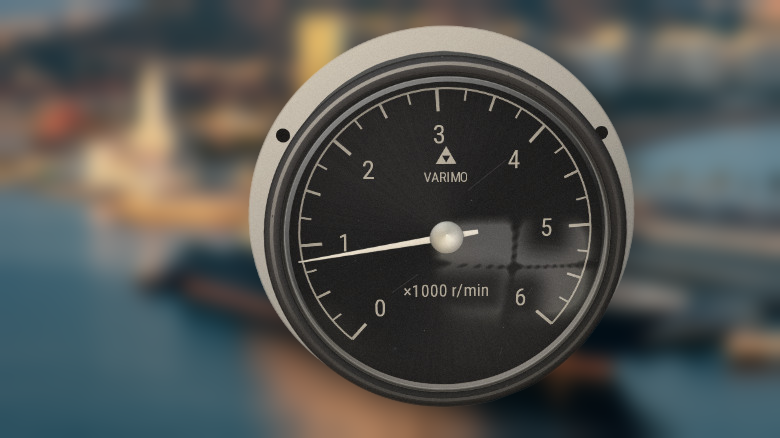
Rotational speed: value=875 unit=rpm
